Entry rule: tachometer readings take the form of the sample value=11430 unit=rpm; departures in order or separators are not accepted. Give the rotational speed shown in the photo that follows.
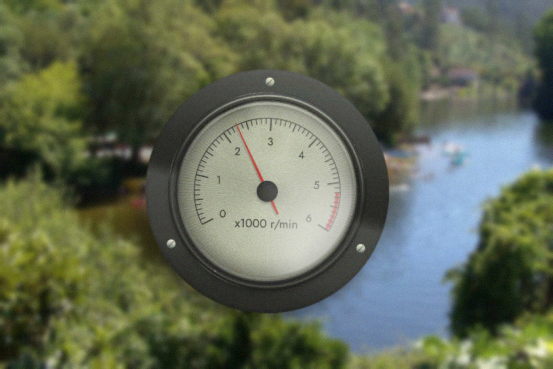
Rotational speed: value=2300 unit=rpm
